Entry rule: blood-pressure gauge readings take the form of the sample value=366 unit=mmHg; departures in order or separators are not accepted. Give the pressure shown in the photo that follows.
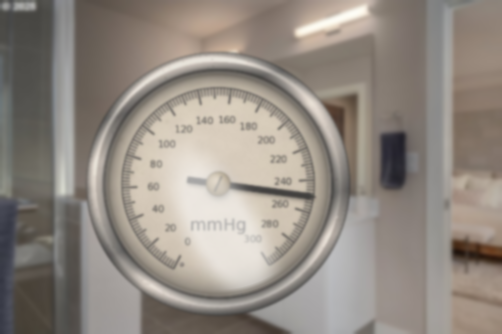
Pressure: value=250 unit=mmHg
